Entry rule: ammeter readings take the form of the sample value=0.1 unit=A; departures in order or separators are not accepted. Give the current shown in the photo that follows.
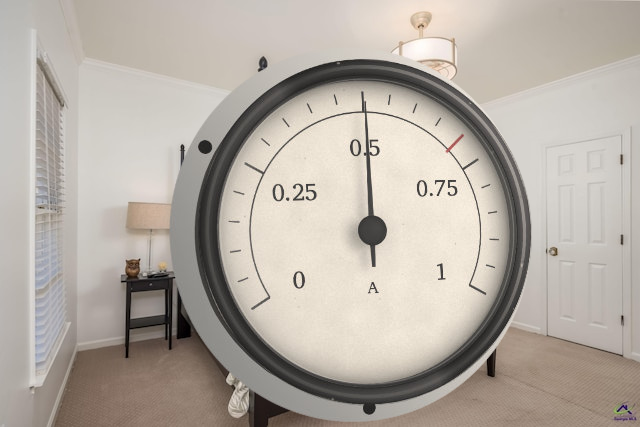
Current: value=0.5 unit=A
